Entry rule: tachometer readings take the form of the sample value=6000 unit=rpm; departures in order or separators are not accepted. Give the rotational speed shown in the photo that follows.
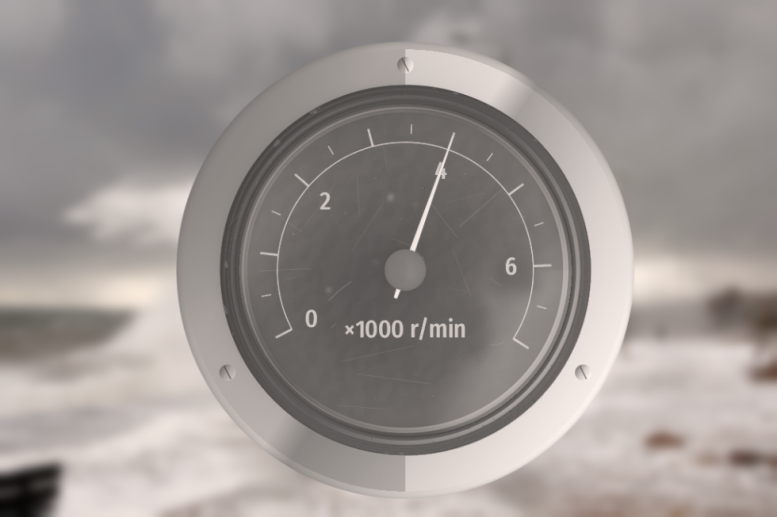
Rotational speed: value=4000 unit=rpm
